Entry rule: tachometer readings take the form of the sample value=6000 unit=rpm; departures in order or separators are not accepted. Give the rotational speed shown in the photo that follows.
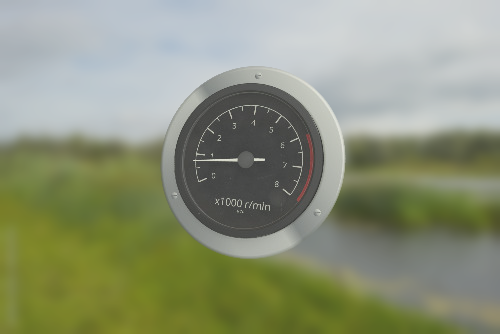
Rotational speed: value=750 unit=rpm
